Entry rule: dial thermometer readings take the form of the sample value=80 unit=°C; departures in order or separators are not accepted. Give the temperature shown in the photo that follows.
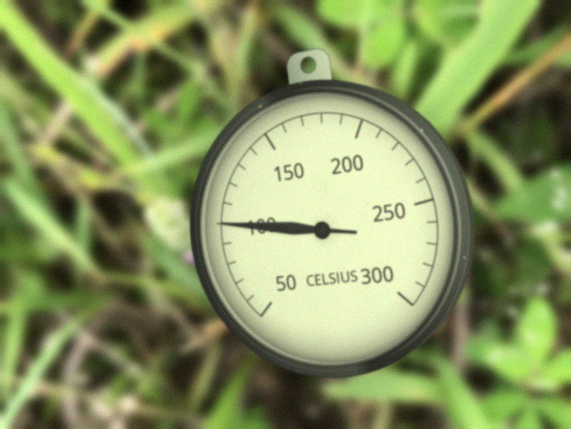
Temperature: value=100 unit=°C
